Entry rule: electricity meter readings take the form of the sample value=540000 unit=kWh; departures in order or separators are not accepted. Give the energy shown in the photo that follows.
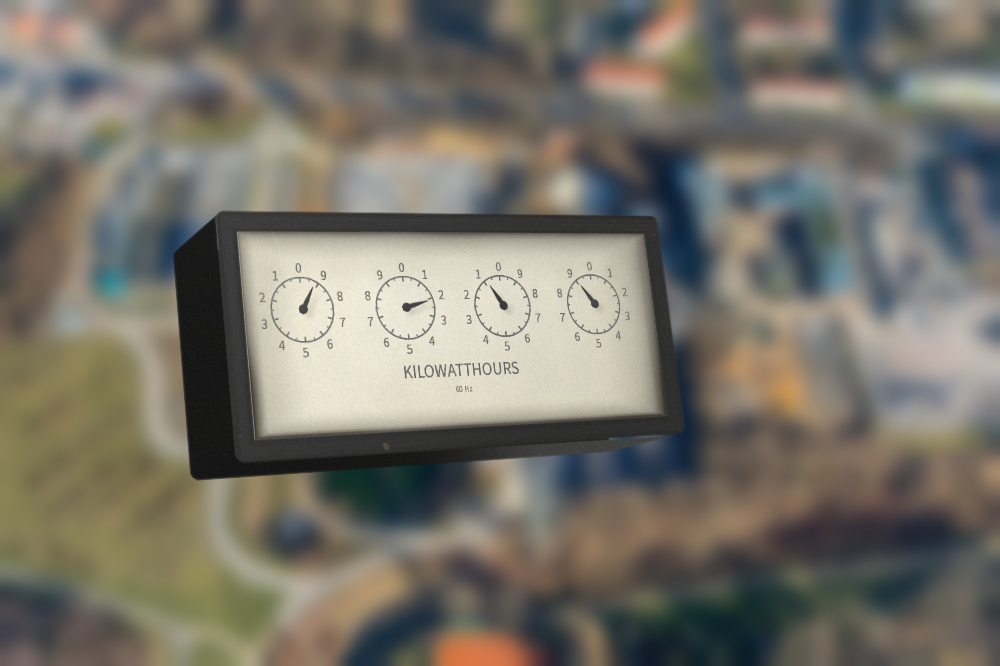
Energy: value=9209 unit=kWh
